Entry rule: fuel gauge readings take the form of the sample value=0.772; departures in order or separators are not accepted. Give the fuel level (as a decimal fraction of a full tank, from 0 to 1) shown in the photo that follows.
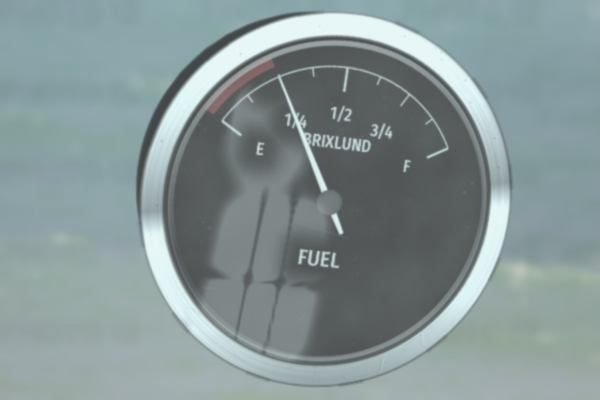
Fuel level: value=0.25
